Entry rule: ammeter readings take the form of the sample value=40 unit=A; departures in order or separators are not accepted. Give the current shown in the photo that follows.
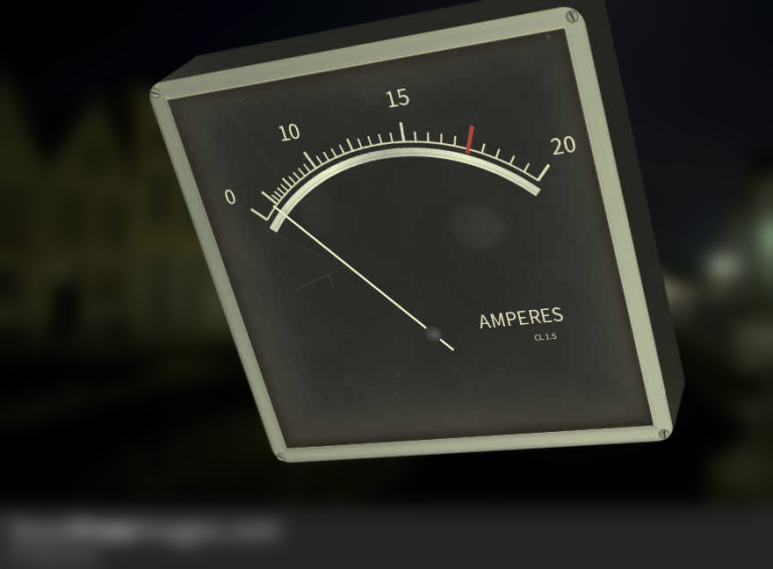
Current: value=5 unit=A
